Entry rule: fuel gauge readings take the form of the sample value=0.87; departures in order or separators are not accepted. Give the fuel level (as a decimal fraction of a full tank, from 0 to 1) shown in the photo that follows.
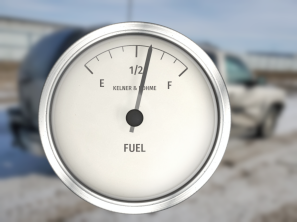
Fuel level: value=0.625
